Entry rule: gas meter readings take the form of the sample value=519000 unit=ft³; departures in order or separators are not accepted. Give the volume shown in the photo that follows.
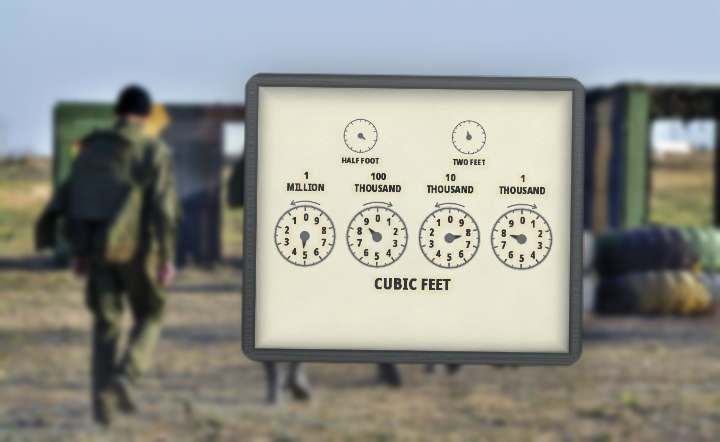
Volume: value=487800 unit=ft³
